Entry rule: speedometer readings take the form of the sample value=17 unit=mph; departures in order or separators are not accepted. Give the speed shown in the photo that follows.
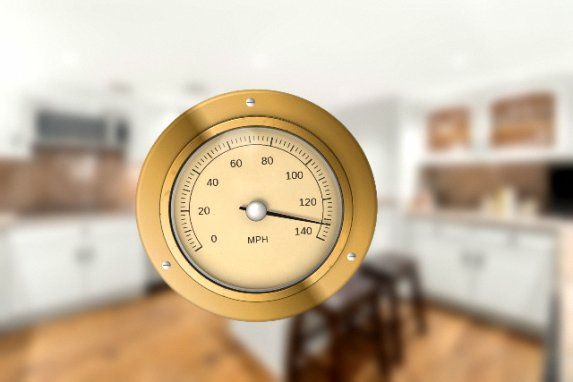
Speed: value=132 unit=mph
